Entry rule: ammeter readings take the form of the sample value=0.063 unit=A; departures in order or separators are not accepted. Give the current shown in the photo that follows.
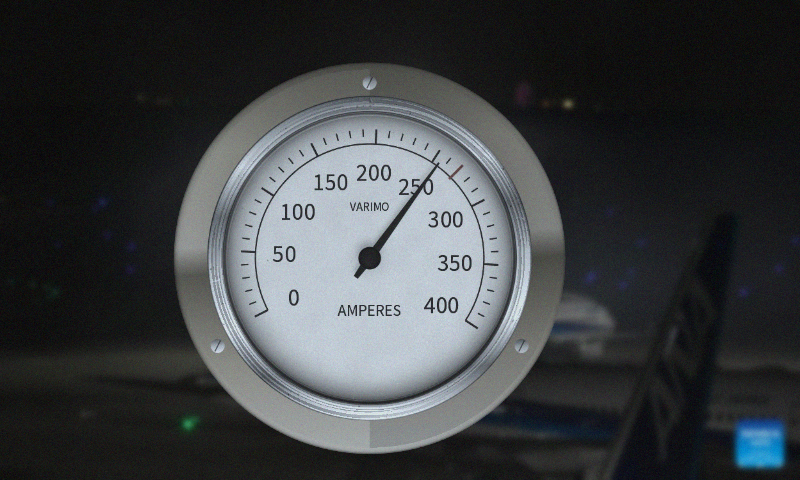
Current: value=255 unit=A
